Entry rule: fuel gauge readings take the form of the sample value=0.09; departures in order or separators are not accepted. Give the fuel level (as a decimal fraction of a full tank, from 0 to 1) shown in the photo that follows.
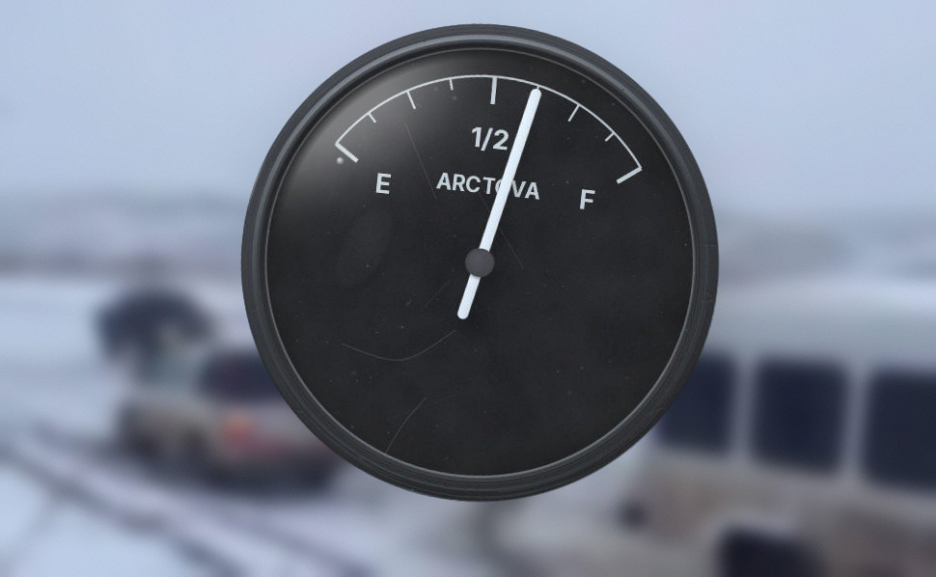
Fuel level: value=0.625
